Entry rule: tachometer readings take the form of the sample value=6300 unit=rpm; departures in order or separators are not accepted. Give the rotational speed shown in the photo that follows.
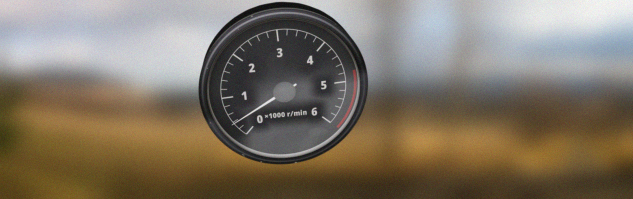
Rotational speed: value=400 unit=rpm
